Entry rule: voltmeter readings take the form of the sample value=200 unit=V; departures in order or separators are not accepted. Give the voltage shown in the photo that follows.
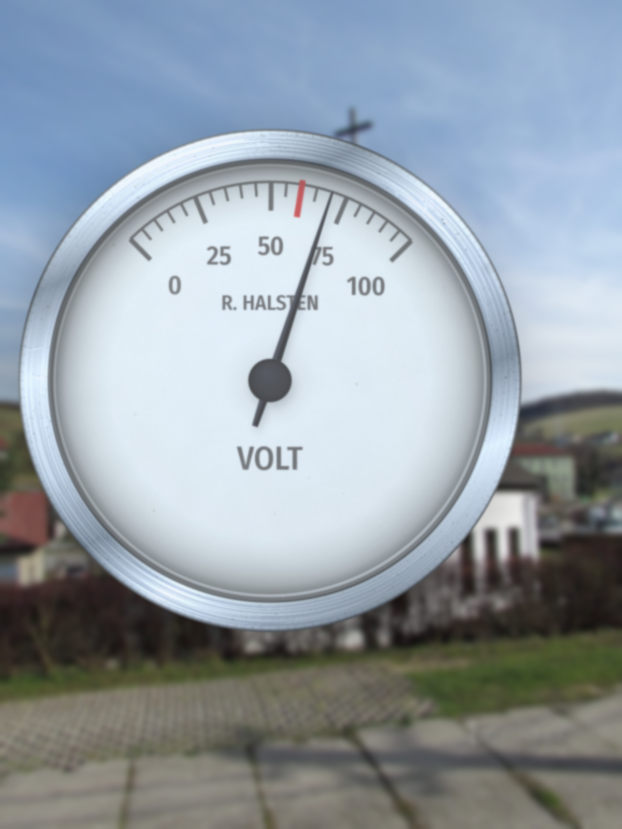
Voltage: value=70 unit=V
